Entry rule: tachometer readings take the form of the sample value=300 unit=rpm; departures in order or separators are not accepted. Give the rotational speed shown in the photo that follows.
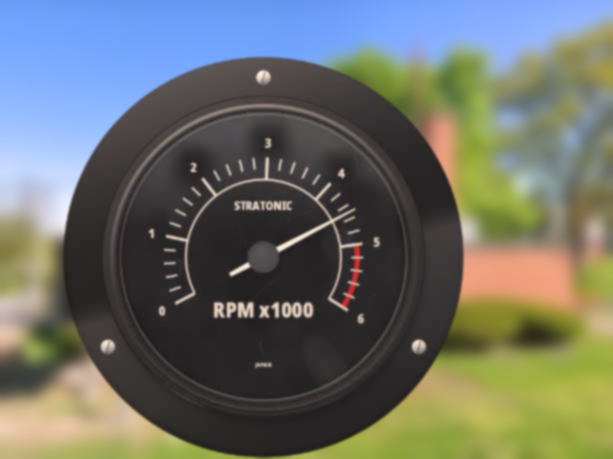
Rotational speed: value=4500 unit=rpm
